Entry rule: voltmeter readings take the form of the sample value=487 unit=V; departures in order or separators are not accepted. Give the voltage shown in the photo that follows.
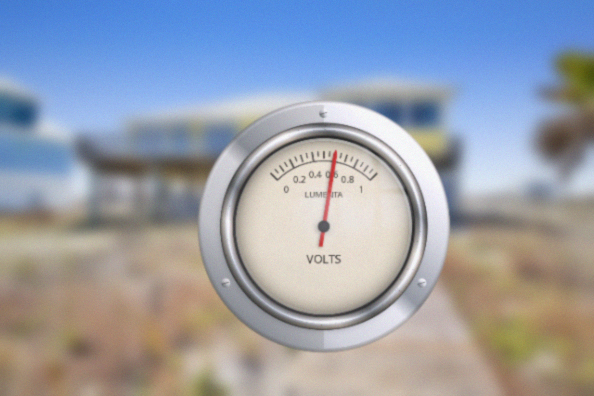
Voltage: value=0.6 unit=V
